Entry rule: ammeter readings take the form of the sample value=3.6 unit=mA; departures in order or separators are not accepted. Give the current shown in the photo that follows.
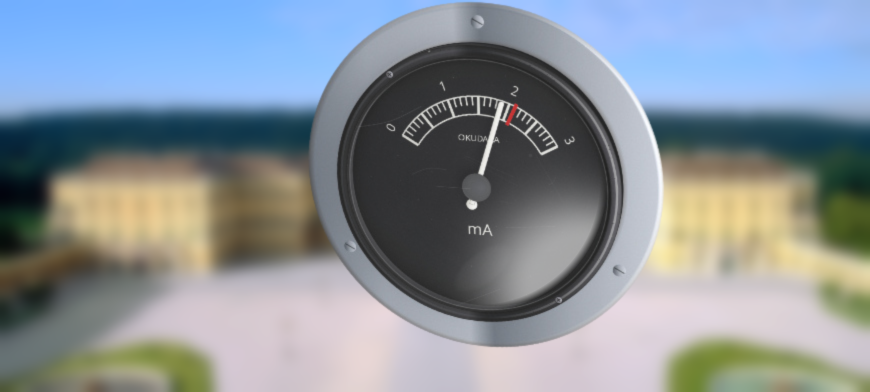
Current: value=1.9 unit=mA
